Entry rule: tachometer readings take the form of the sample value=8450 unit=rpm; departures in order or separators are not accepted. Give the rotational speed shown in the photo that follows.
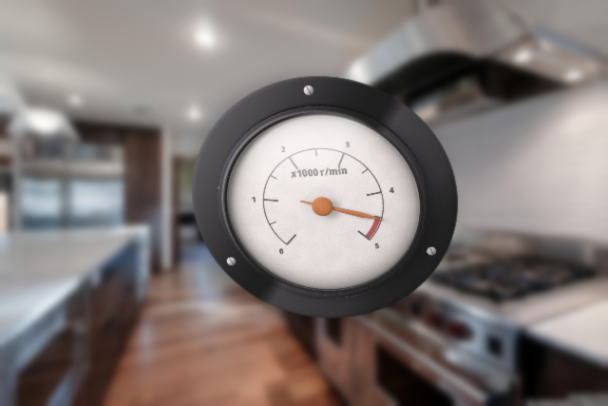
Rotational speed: value=4500 unit=rpm
